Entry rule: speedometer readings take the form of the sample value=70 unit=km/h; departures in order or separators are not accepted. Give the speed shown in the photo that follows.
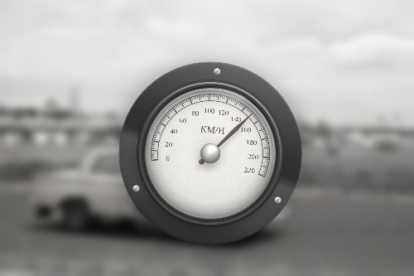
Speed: value=150 unit=km/h
